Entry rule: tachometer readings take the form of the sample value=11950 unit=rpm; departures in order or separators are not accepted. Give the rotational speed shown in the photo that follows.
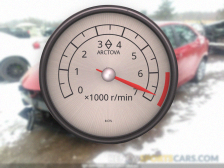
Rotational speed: value=6750 unit=rpm
